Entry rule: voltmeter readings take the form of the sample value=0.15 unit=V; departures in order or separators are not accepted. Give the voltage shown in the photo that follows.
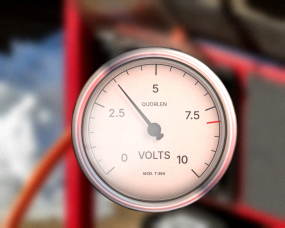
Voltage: value=3.5 unit=V
